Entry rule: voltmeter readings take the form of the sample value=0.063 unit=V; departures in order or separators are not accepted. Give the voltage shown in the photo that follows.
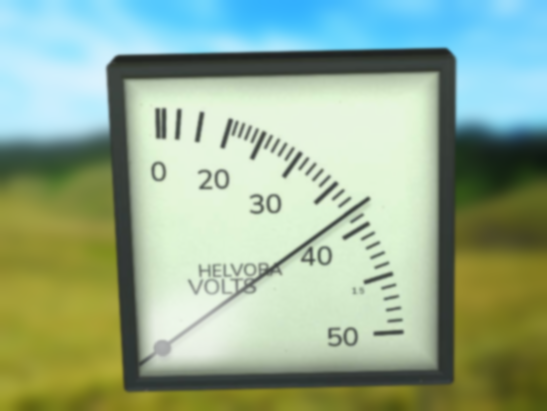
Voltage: value=38 unit=V
